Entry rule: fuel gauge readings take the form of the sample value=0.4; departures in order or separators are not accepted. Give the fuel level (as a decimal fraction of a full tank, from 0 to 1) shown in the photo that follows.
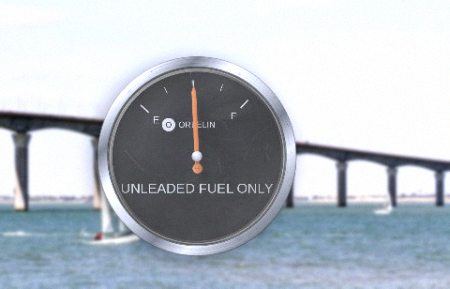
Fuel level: value=0.5
